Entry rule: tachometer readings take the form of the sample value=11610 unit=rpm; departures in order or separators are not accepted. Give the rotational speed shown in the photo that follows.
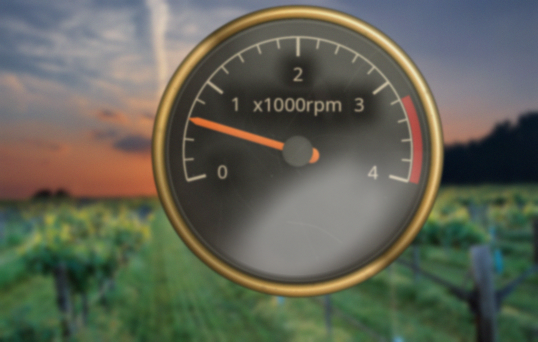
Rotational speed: value=600 unit=rpm
